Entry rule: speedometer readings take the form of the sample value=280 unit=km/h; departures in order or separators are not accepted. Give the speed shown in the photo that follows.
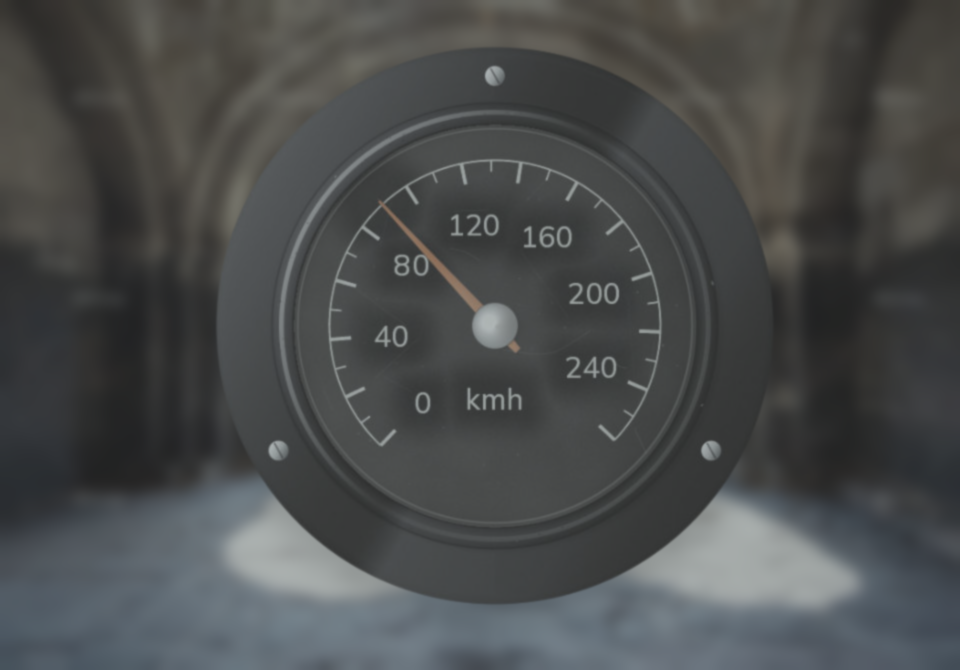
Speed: value=90 unit=km/h
